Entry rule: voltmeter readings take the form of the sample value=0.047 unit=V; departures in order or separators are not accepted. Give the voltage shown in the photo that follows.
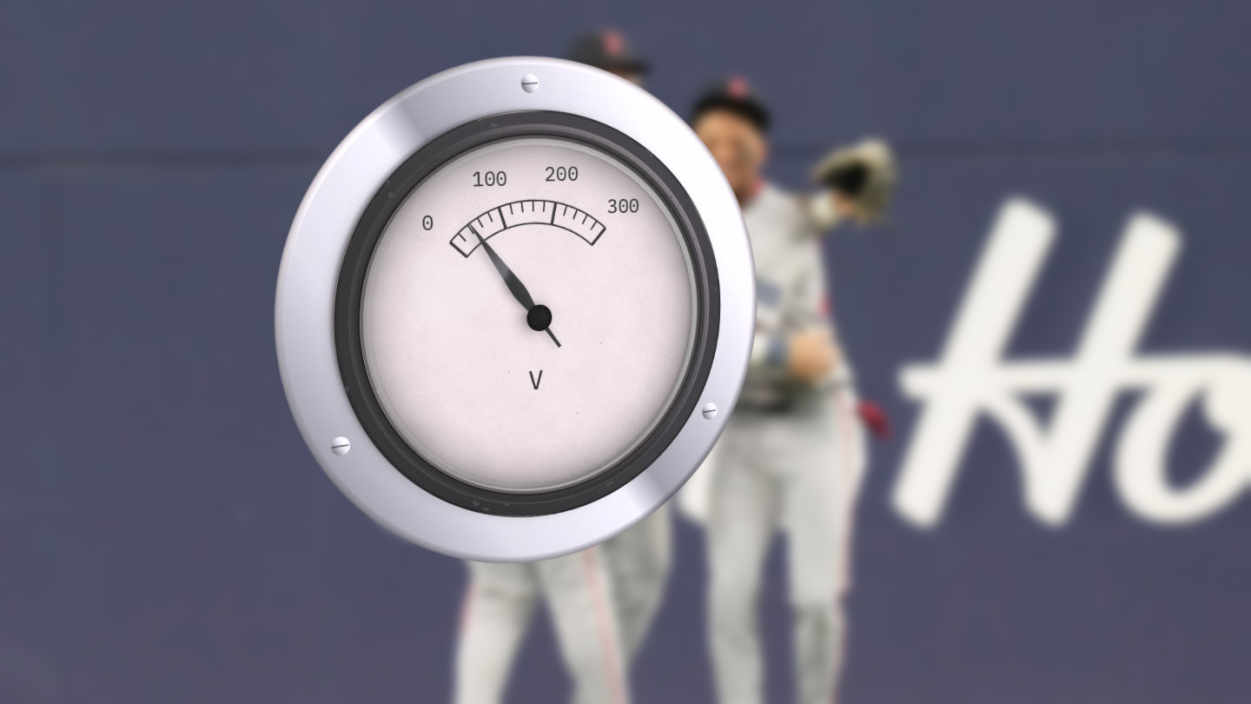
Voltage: value=40 unit=V
